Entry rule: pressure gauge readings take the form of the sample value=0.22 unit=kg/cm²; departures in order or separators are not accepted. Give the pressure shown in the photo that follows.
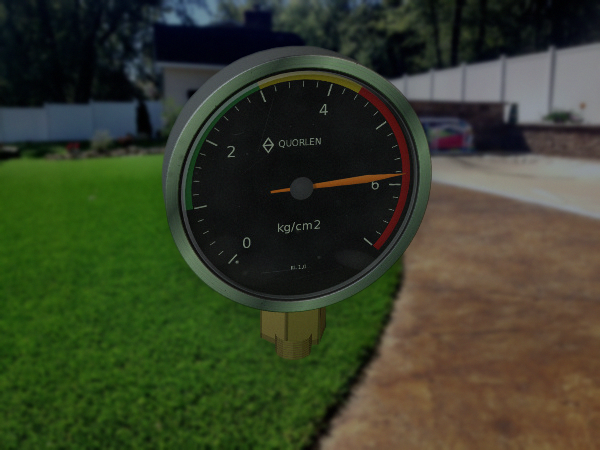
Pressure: value=5.8 unit=kg/cm²
